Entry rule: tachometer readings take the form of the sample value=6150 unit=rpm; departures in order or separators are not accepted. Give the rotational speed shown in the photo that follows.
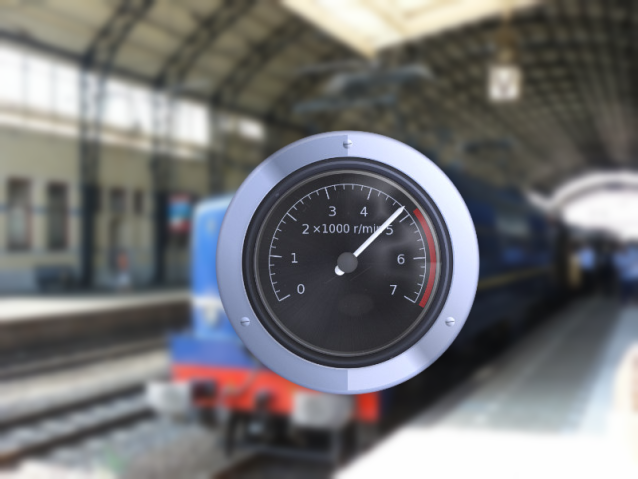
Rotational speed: value=4800 unit=rpm
